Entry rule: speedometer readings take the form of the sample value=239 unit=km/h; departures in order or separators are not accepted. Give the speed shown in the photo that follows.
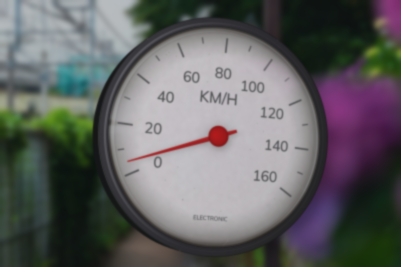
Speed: value=5 unit=km/h
